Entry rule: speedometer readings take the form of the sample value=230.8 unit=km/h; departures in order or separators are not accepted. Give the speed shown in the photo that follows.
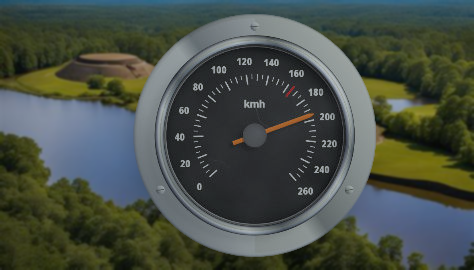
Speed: value=195 unit=km/h
